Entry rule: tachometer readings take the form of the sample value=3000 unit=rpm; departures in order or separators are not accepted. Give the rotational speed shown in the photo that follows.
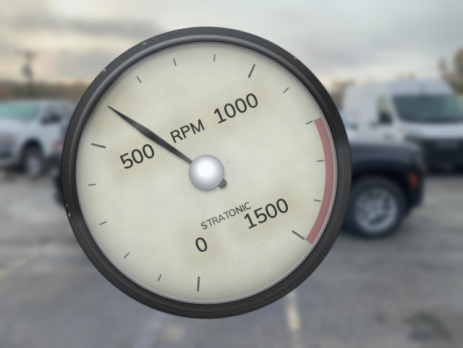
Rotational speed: value=600 unit=rpm
